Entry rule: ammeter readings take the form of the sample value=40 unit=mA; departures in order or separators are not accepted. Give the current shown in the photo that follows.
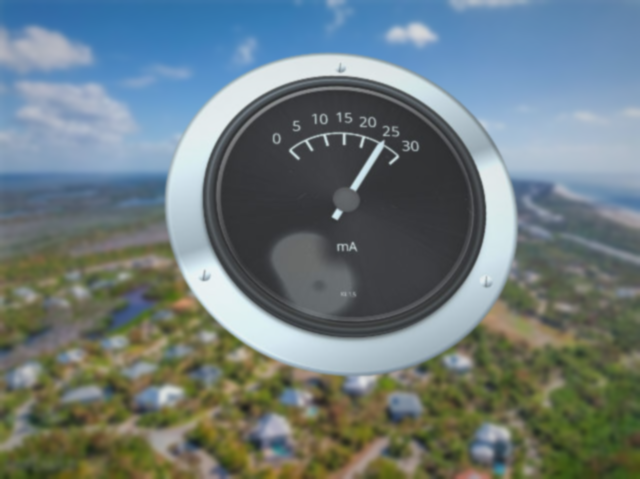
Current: value=25 unit=mA
